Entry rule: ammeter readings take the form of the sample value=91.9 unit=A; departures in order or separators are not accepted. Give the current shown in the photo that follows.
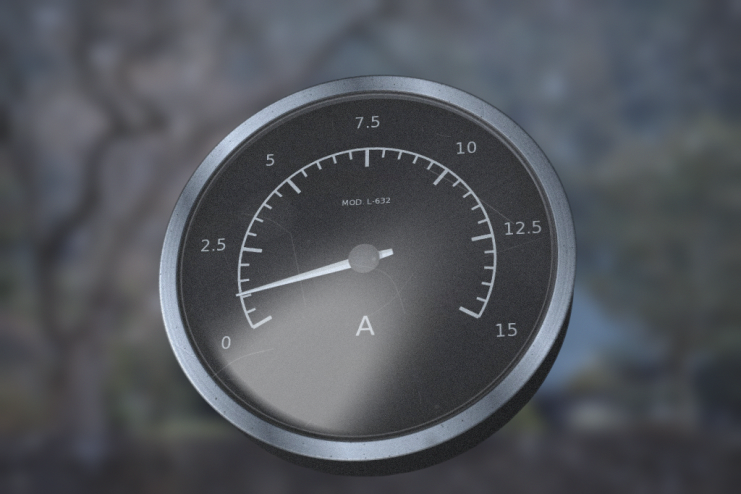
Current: value=1 unit=A
